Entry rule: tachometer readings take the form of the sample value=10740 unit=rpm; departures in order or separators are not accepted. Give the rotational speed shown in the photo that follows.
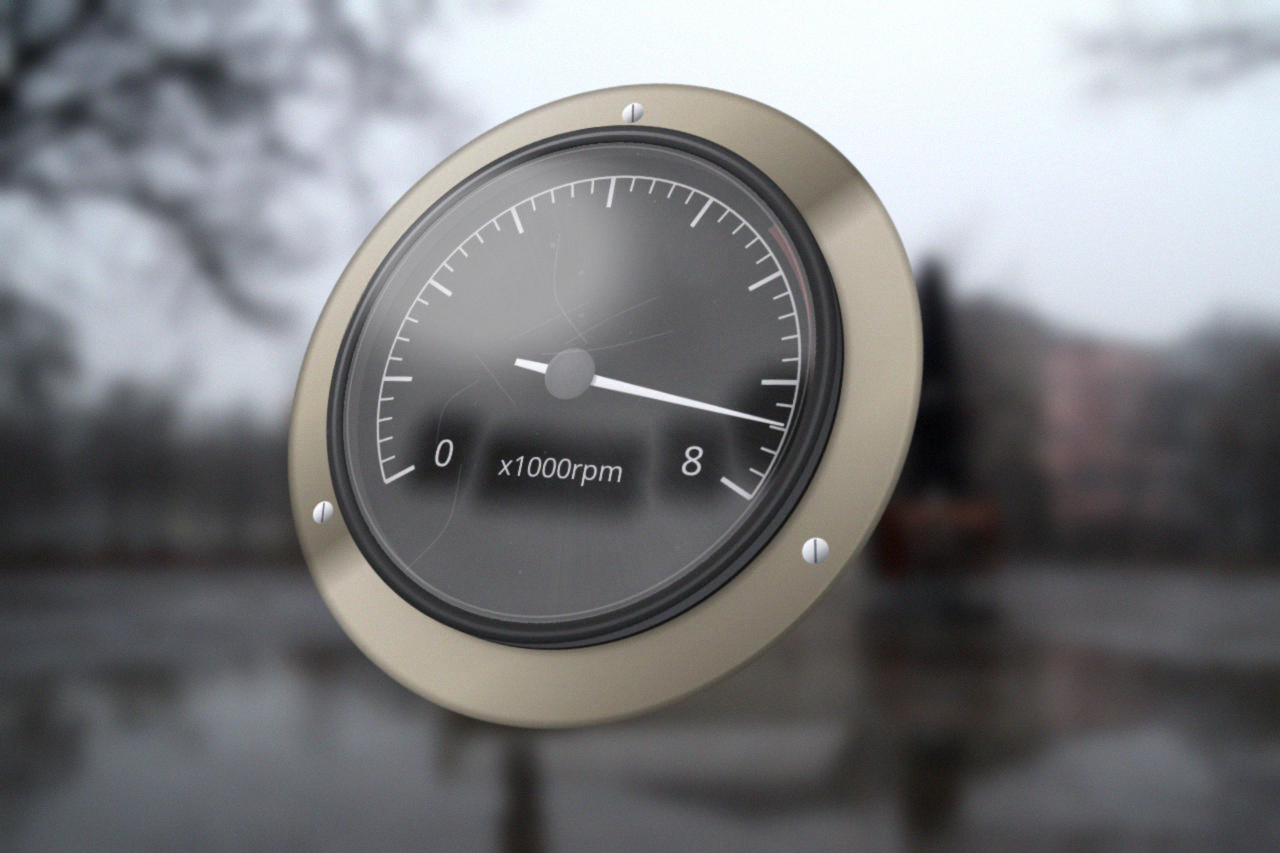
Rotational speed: value=7400 unit=rpm
